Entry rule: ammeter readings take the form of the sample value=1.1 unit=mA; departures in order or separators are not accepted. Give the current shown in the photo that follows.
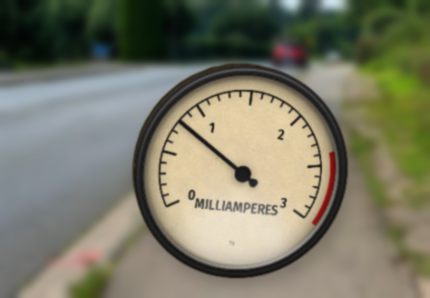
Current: value=0.8 unit=mA
